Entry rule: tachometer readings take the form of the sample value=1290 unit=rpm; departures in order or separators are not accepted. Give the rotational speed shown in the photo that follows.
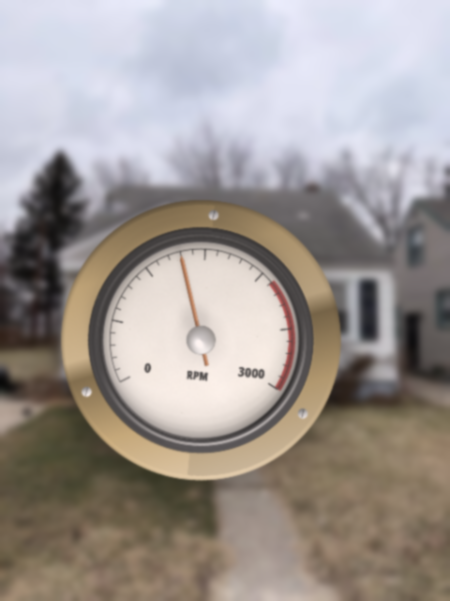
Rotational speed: value=1300 unit=rpm
